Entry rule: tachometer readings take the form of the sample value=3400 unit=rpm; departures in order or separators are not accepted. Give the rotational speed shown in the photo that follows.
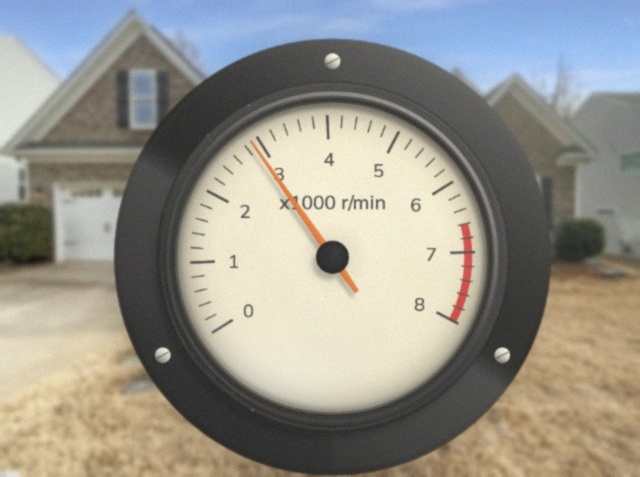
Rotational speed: value=2900 unit=rpm
